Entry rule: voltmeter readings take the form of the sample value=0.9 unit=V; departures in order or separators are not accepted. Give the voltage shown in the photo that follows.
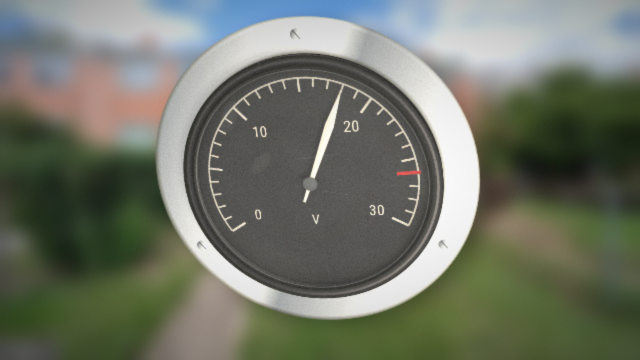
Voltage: value=18 unit=V
